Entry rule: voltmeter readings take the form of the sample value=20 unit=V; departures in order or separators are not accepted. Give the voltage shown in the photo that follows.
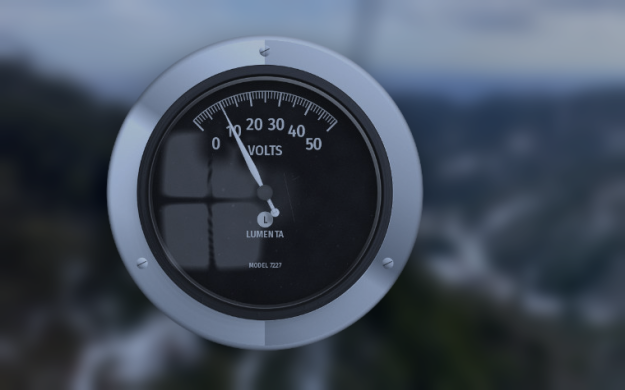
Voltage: value=10 unit=V
